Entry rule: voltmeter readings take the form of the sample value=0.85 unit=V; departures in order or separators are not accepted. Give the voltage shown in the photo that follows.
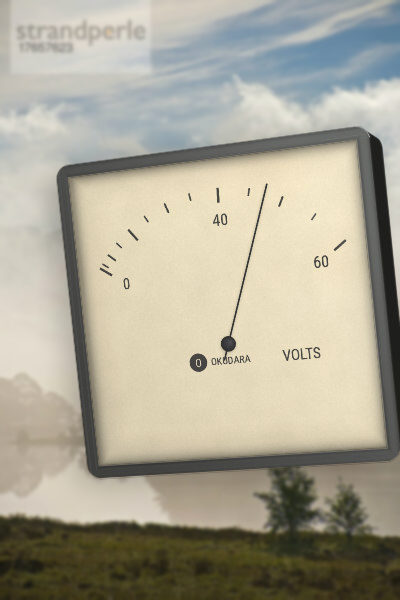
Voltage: value=47.5 unit=V
